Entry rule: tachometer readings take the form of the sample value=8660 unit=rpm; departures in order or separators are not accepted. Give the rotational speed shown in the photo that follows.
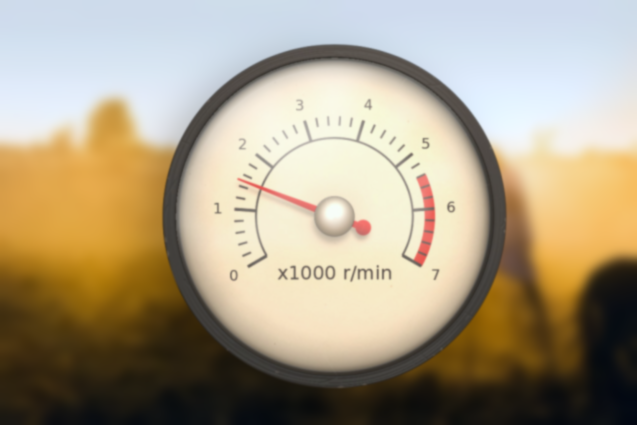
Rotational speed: value=1500 unit=rpm
